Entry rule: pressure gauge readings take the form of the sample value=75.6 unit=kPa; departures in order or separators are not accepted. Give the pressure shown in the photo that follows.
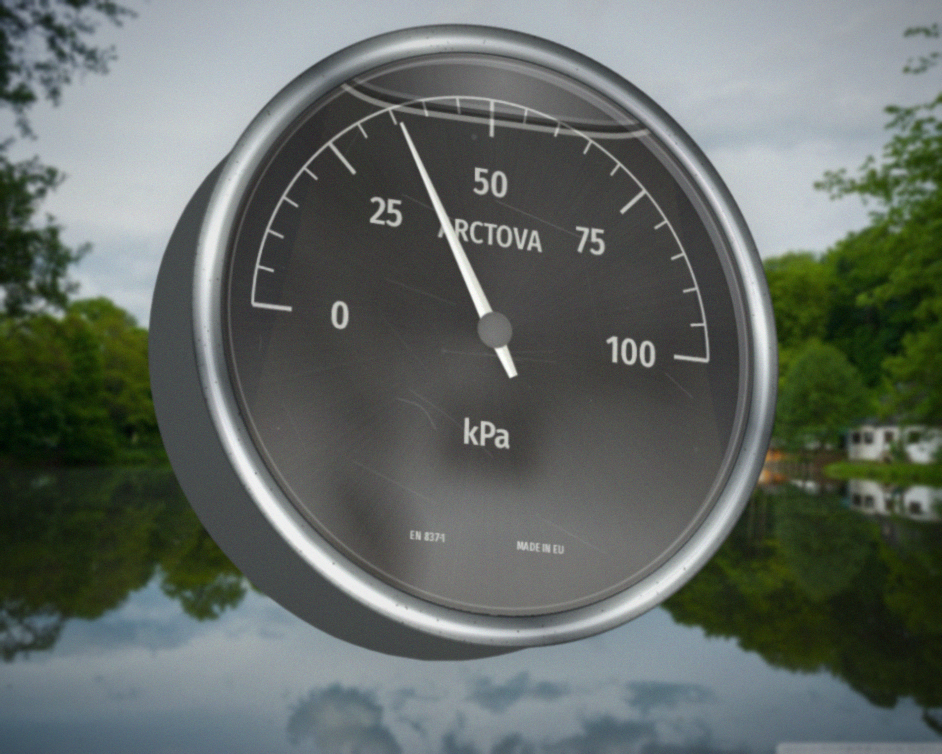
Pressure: value=35 unit=kPa
